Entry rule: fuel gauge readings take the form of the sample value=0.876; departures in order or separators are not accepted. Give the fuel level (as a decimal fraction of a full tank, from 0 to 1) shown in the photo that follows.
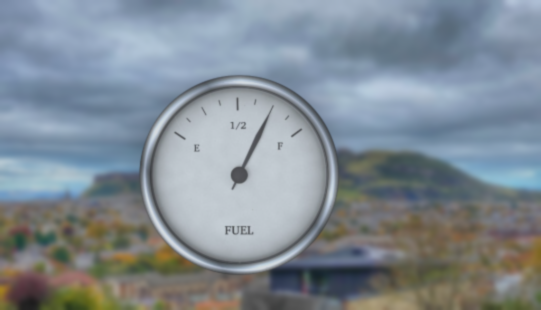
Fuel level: value=0.75
